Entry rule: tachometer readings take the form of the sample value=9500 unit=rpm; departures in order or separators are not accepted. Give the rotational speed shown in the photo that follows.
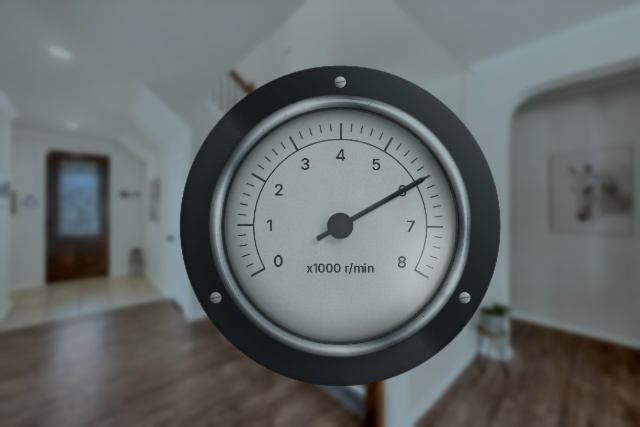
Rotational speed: value=6000 unit=rpm
